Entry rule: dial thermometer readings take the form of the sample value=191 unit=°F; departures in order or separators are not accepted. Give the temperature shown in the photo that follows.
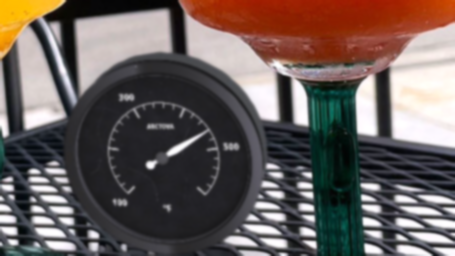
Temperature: value=460 unit=°F
